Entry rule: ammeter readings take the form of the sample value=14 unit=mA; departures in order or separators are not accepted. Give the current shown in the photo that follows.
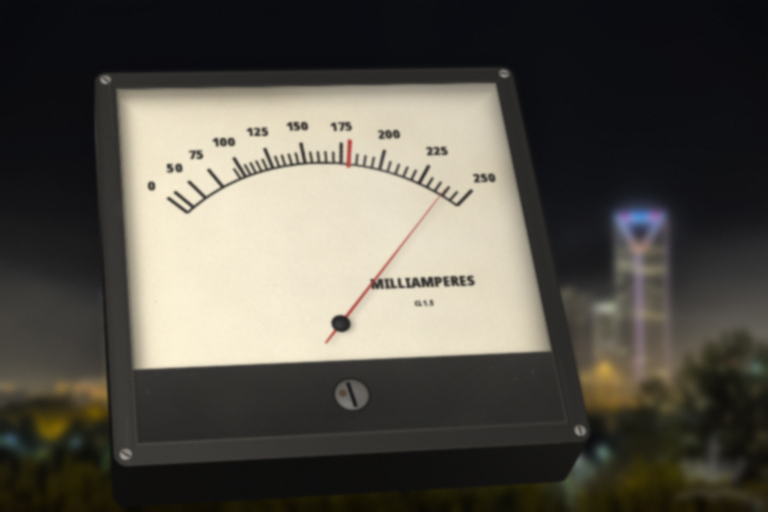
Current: value=240 unit=mA
